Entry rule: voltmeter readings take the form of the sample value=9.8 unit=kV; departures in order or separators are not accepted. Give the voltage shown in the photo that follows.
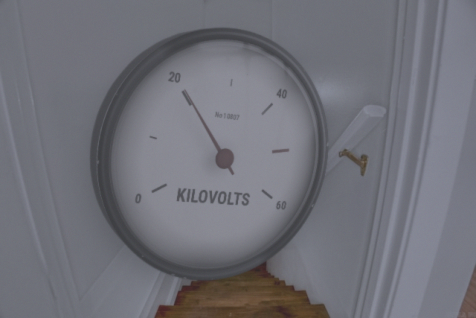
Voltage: value=20 unit=kV
